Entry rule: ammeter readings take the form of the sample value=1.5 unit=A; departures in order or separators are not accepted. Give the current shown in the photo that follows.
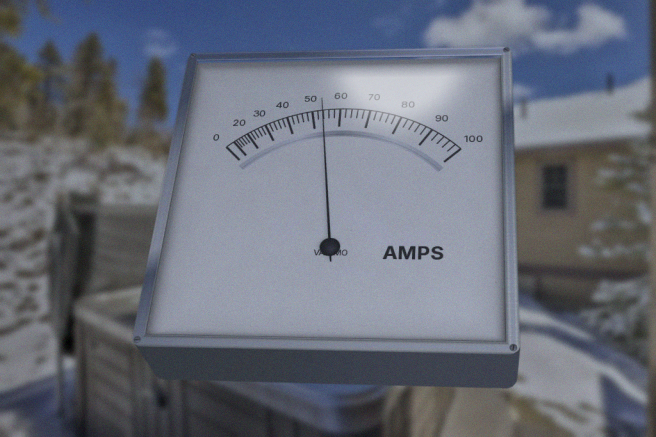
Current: value=54 unit=A
